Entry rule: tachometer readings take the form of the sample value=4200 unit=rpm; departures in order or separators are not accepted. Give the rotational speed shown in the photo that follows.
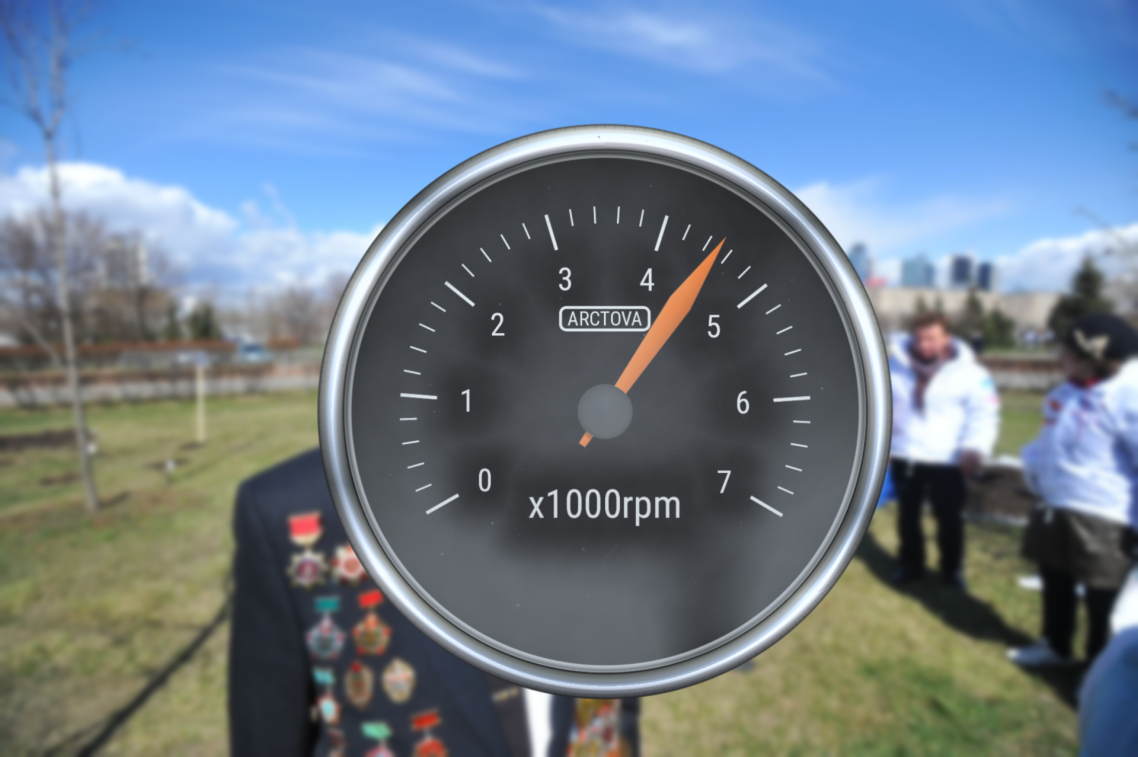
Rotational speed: value=4500 unit=rpm
